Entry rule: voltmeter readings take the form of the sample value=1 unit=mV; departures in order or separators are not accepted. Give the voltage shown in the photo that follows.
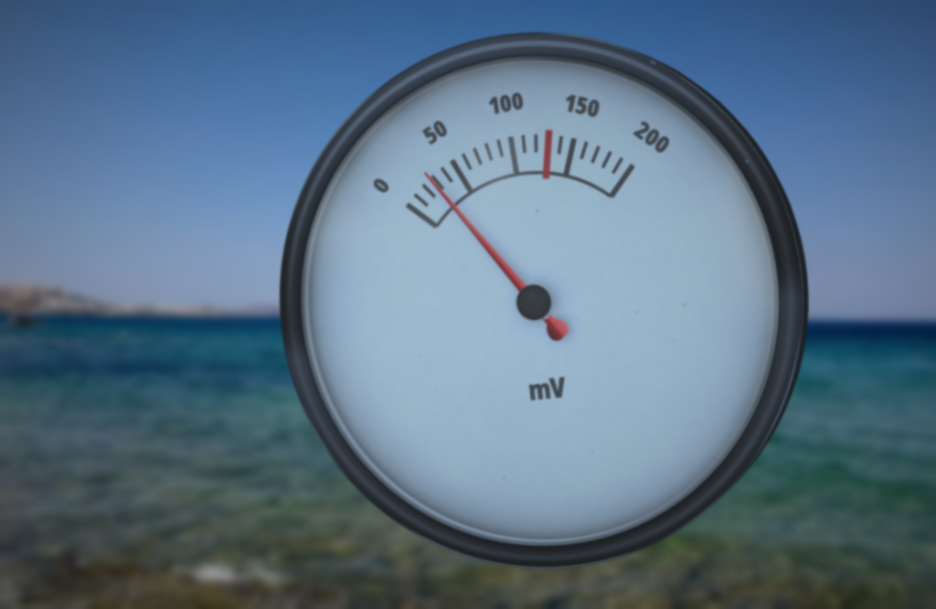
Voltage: value=30 unit=mV
